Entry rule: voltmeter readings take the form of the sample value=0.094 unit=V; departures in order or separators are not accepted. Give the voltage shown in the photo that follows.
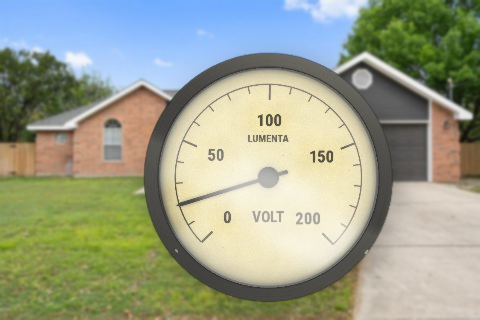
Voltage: value=20 unit=V
